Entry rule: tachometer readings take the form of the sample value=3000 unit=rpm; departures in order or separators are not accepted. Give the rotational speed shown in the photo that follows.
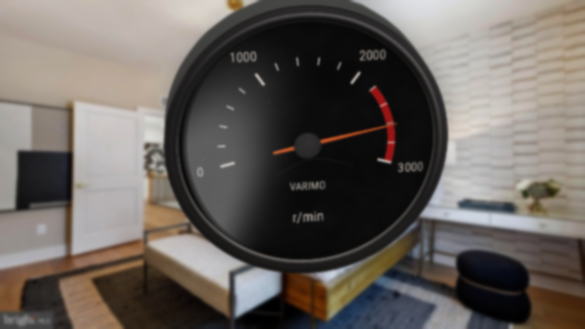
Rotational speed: value=2600 unit=rpm
